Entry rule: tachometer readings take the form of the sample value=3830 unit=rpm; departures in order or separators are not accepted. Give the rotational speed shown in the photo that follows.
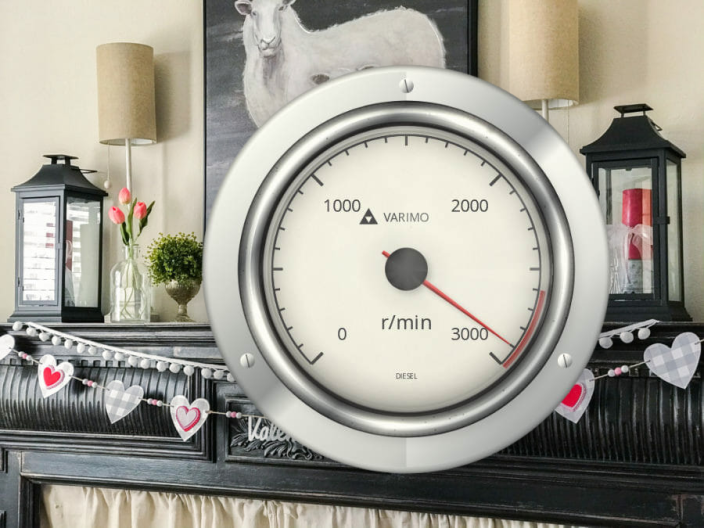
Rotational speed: value=2900 unit=rpm
